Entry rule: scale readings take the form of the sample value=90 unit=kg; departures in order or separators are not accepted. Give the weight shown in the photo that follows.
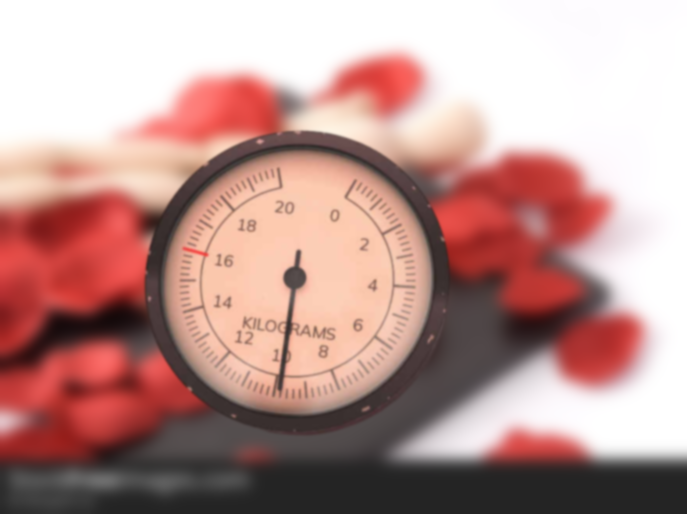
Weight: value=9.8 unit=kg
